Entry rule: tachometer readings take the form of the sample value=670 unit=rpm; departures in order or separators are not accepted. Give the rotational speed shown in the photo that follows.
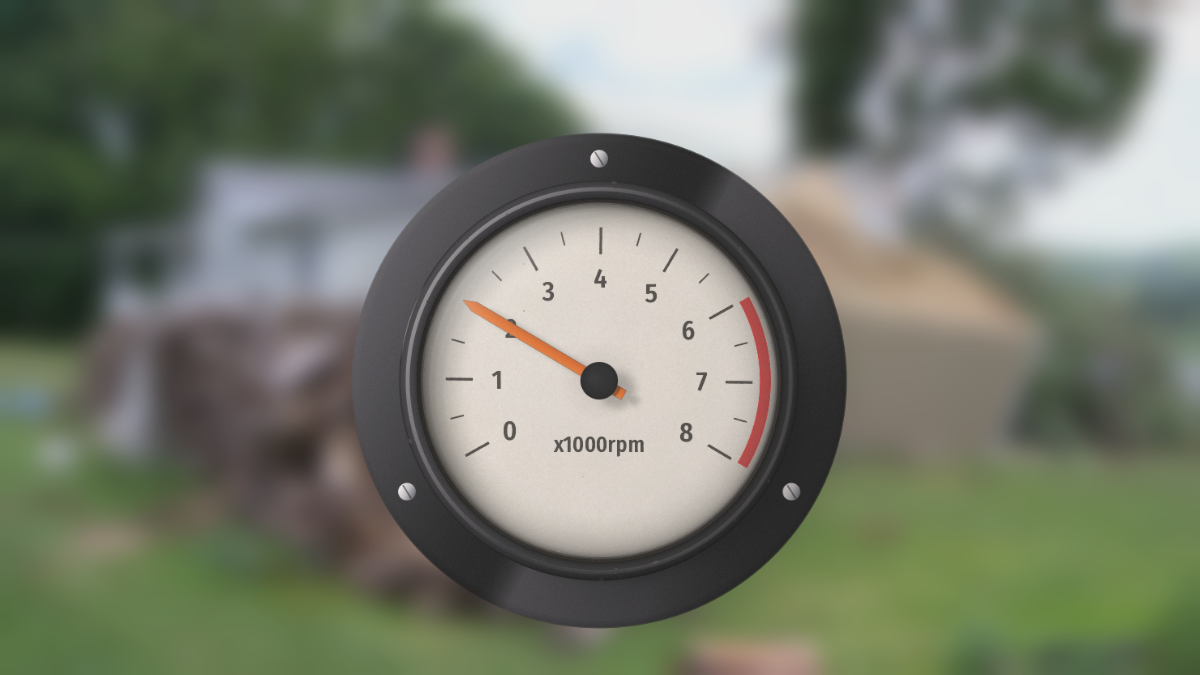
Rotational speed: value=2000 unit=rpm
